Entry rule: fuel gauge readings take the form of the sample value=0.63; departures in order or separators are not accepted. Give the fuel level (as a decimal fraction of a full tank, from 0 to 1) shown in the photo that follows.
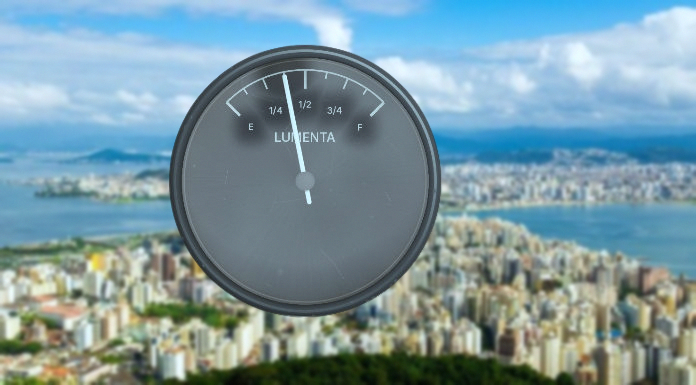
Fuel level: value=0.375
